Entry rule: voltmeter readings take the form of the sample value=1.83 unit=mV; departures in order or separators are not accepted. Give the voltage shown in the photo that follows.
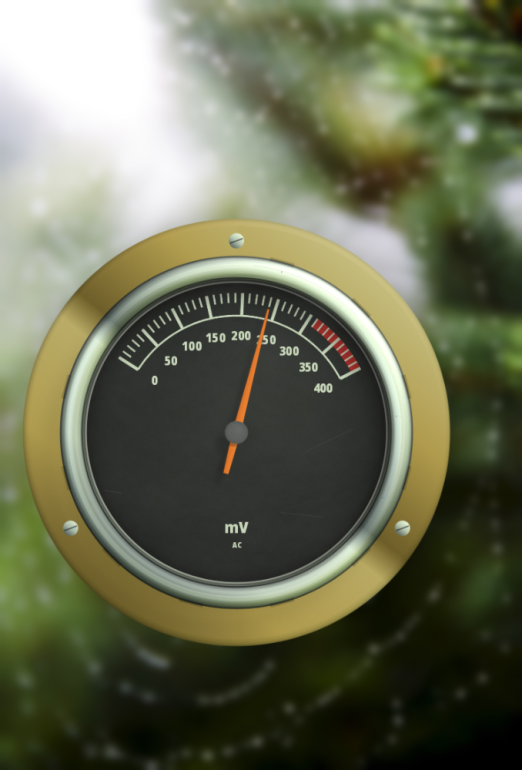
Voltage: value=240 unit=mV
